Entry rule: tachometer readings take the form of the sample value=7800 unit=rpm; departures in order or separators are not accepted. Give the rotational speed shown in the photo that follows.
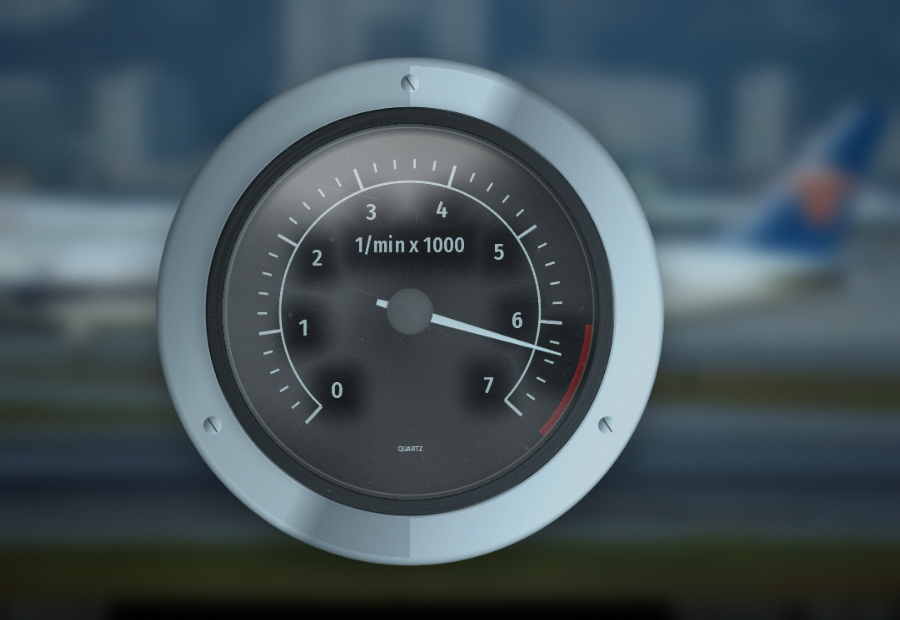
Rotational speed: value=6300 unit=rpm
